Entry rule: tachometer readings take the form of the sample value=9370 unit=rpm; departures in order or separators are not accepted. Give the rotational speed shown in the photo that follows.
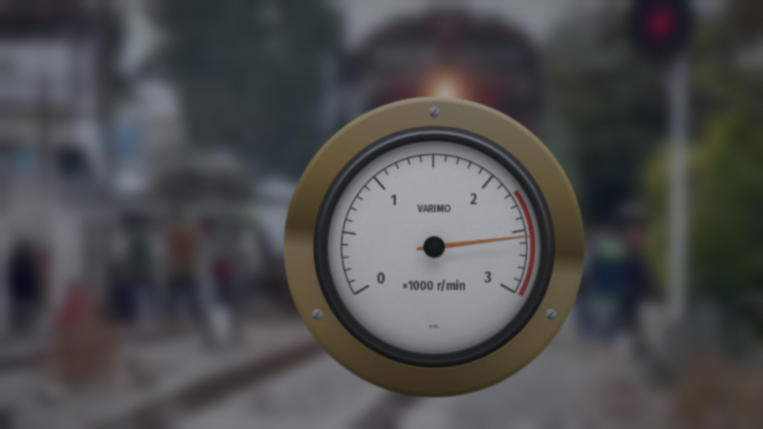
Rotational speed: value=2550 unit=rpm
